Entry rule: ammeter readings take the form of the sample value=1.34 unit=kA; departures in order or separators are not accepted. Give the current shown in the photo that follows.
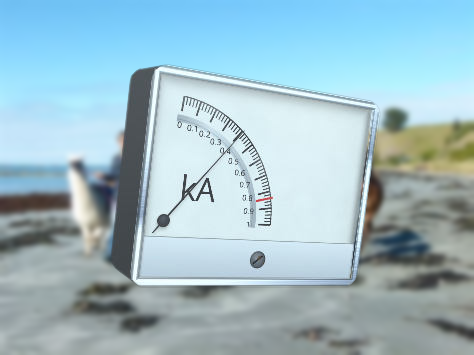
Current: value=0.4 unit=kA
